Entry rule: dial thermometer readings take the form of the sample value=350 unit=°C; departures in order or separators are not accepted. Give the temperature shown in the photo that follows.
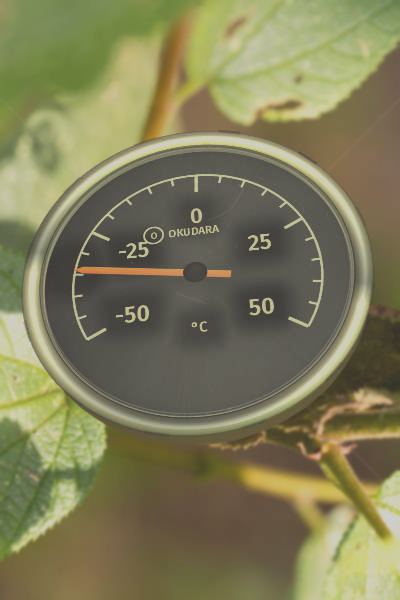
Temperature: value=-35 unit=°C
